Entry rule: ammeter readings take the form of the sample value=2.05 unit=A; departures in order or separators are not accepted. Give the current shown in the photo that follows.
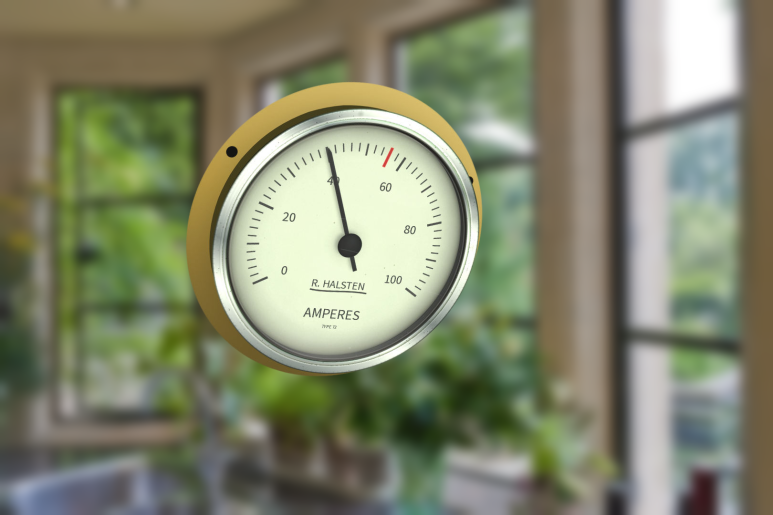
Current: value=40 unit=A
